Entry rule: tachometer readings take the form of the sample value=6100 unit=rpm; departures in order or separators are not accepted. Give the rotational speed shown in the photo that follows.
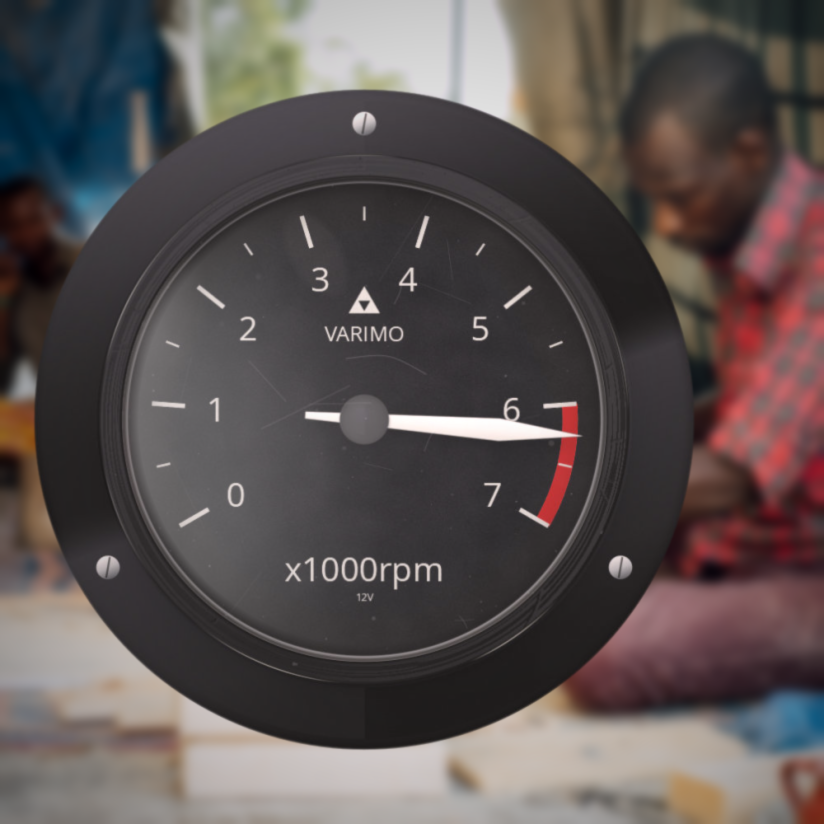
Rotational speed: value=6250 unit=rpm
